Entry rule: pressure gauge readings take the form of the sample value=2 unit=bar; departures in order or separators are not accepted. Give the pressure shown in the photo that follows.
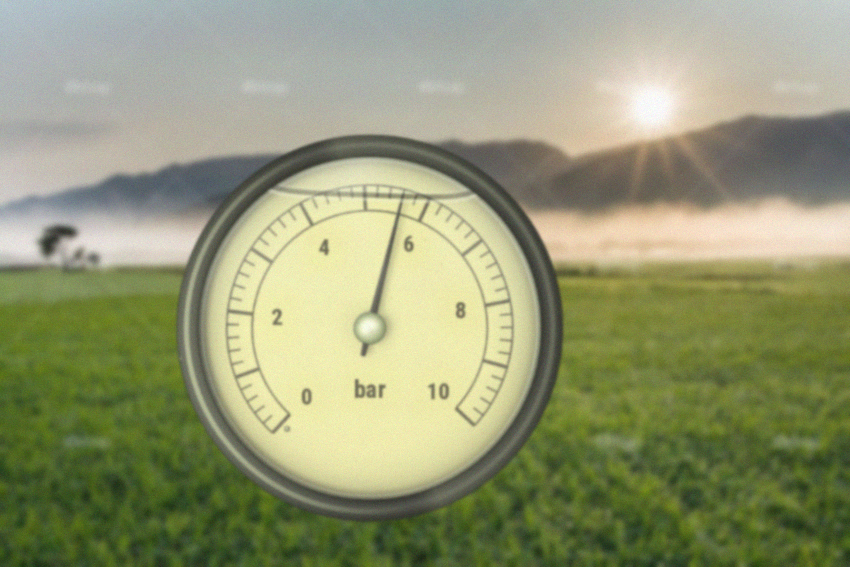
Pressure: value=5.6 unit=bar
